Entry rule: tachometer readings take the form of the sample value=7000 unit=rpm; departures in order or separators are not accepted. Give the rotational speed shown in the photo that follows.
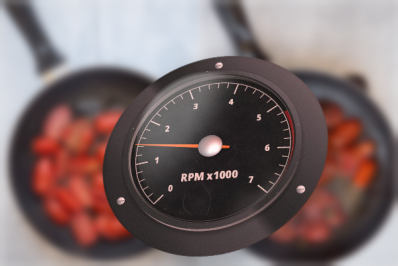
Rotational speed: value=1400 unit=rpm
